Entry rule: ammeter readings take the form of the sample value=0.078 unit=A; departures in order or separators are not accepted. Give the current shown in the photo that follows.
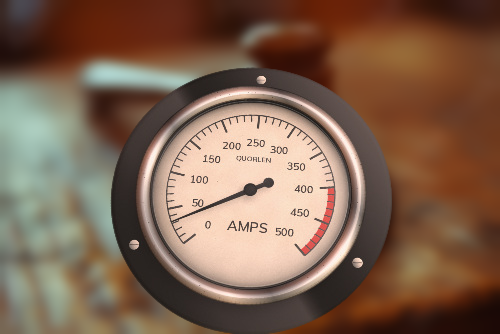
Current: value=30 unit=A
